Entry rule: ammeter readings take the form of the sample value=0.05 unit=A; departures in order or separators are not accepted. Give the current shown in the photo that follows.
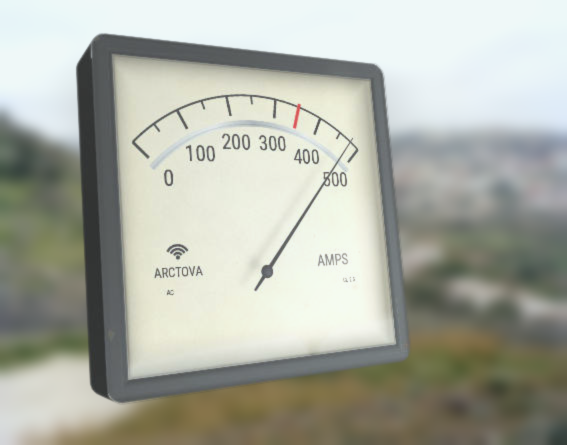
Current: value=475 unit=A
